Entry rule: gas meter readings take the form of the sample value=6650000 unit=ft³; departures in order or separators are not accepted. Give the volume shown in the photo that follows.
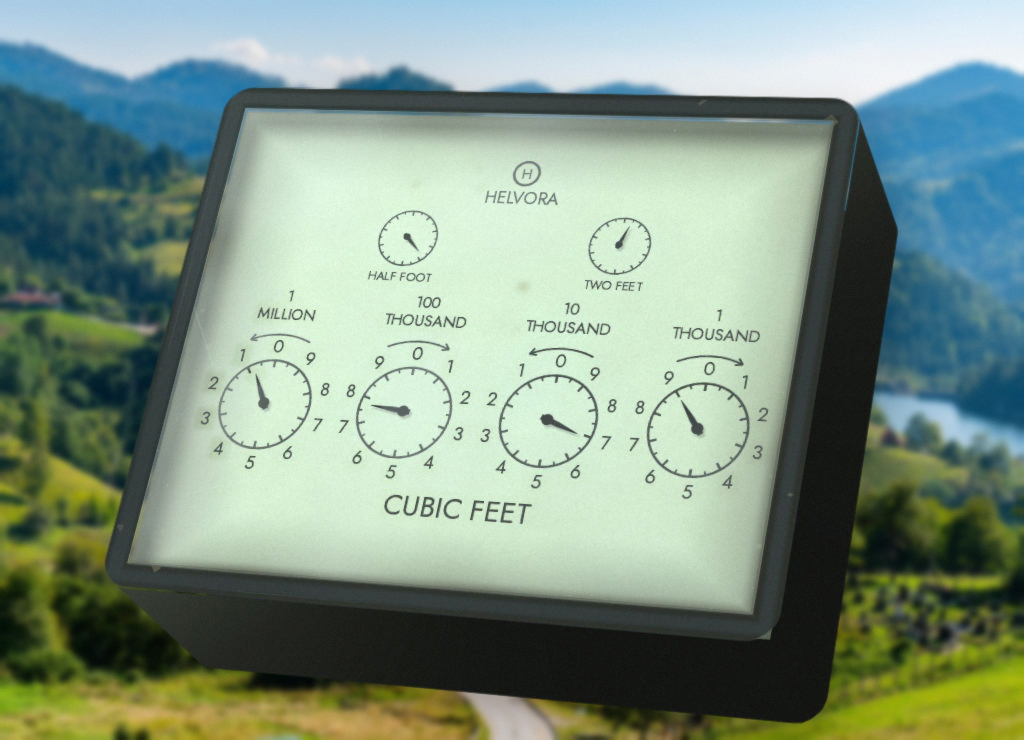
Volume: value=76900 unit=ft³
